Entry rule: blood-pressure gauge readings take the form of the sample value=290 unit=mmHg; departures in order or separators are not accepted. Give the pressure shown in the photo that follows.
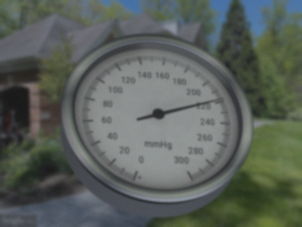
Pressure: value=220 unit=mmHg
